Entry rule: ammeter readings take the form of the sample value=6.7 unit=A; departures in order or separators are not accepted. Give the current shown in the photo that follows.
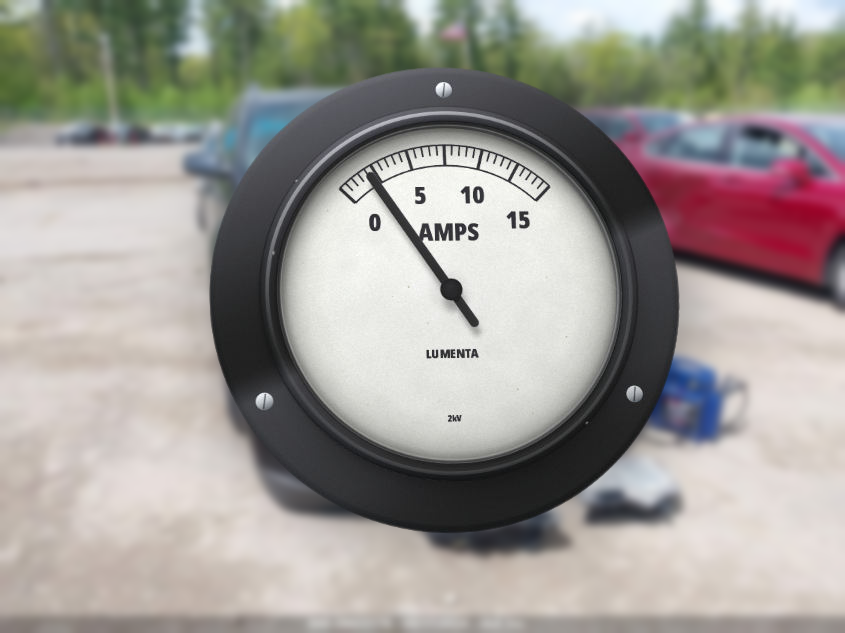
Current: value=2 unit=A
